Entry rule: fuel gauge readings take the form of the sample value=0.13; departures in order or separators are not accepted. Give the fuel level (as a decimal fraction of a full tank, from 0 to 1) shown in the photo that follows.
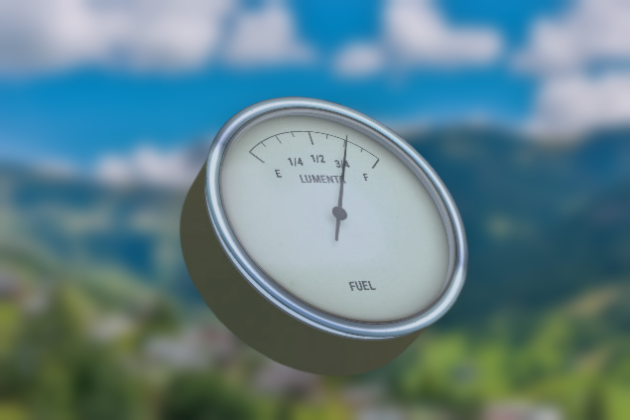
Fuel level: value=0.75
